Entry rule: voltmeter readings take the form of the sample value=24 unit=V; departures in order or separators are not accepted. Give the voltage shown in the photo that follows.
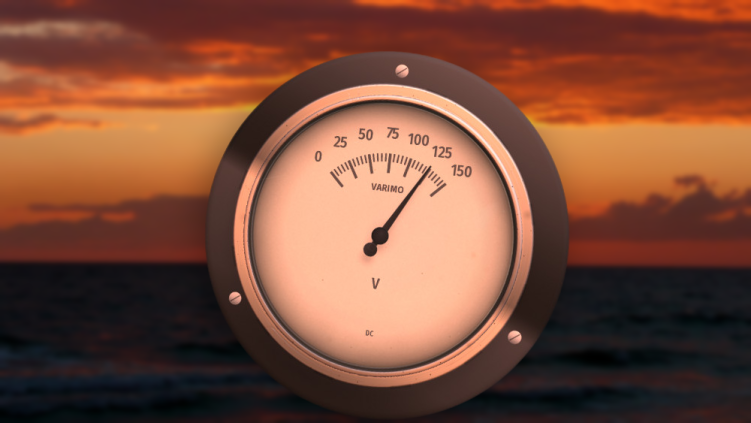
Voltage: value=125 unit=V
